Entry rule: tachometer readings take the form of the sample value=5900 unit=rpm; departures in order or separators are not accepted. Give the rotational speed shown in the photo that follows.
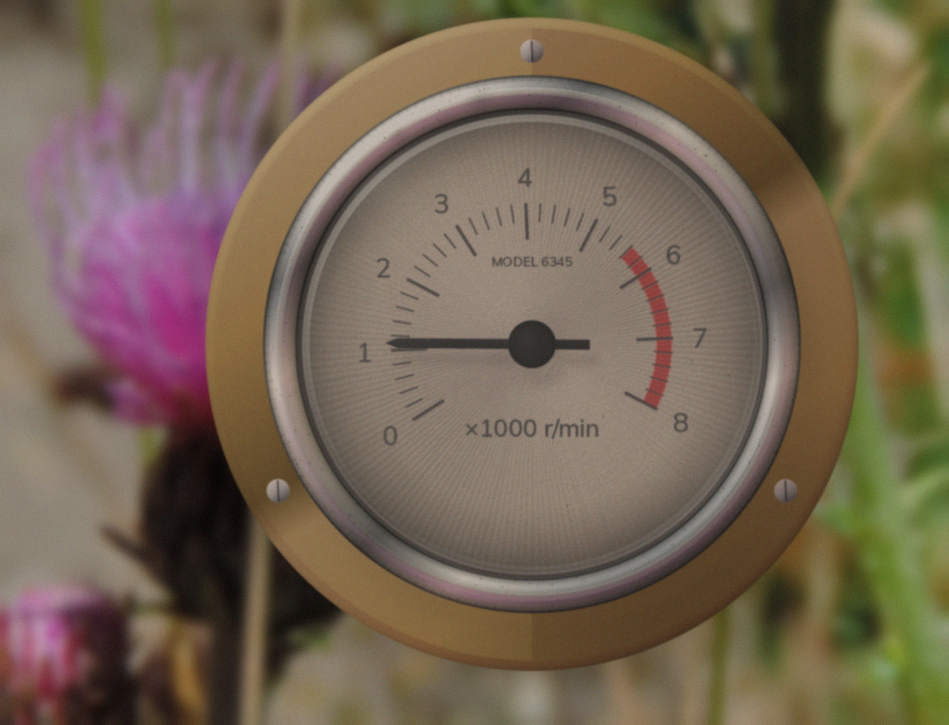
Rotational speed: value=1100 unit=rpm
